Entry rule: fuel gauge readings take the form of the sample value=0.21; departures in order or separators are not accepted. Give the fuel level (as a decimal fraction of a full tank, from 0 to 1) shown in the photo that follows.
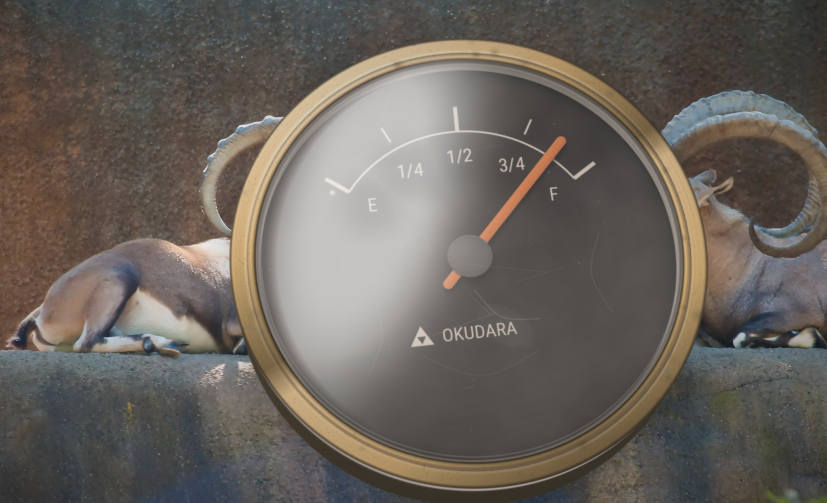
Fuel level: value=0.875
